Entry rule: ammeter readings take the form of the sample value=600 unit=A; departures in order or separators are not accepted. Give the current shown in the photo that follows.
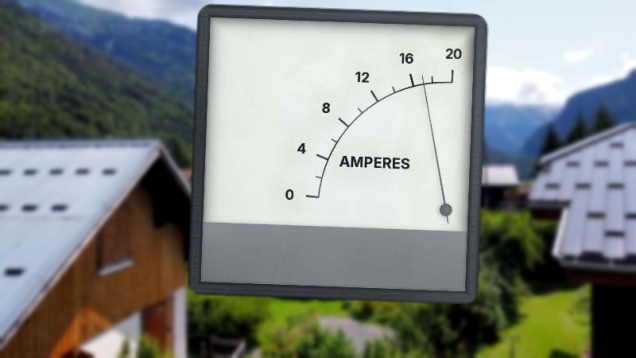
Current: value=17 unit=A
